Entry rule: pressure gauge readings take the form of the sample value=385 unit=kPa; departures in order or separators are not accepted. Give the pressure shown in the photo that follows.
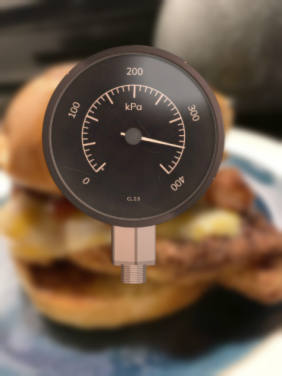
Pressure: value=350 unit=kPa
